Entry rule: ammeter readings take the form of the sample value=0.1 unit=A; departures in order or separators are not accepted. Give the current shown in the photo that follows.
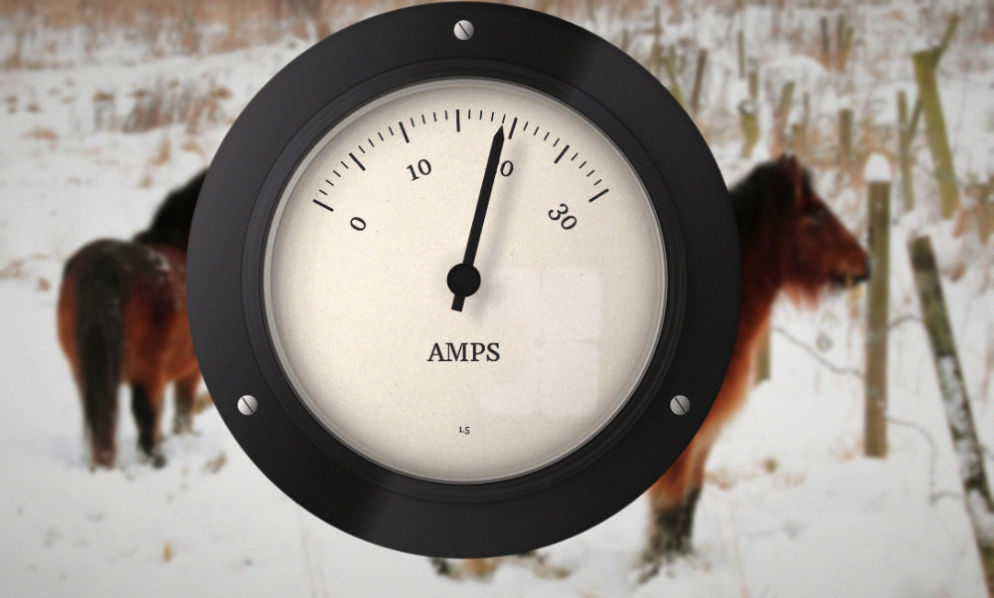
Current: value=19 unit=A
